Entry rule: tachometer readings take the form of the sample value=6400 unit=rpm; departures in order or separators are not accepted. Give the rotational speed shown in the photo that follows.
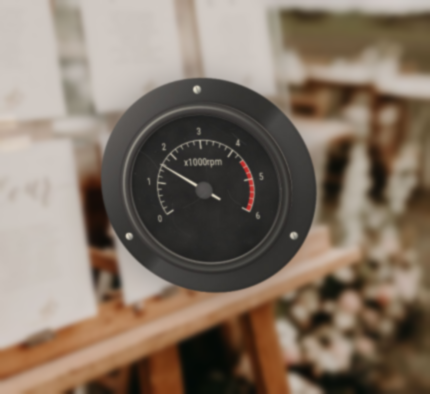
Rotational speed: value=1600 unit=rpm
